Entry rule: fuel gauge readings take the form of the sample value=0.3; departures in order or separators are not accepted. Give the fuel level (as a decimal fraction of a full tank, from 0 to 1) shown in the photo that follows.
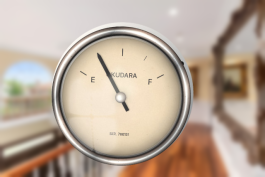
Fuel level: value=0.25
